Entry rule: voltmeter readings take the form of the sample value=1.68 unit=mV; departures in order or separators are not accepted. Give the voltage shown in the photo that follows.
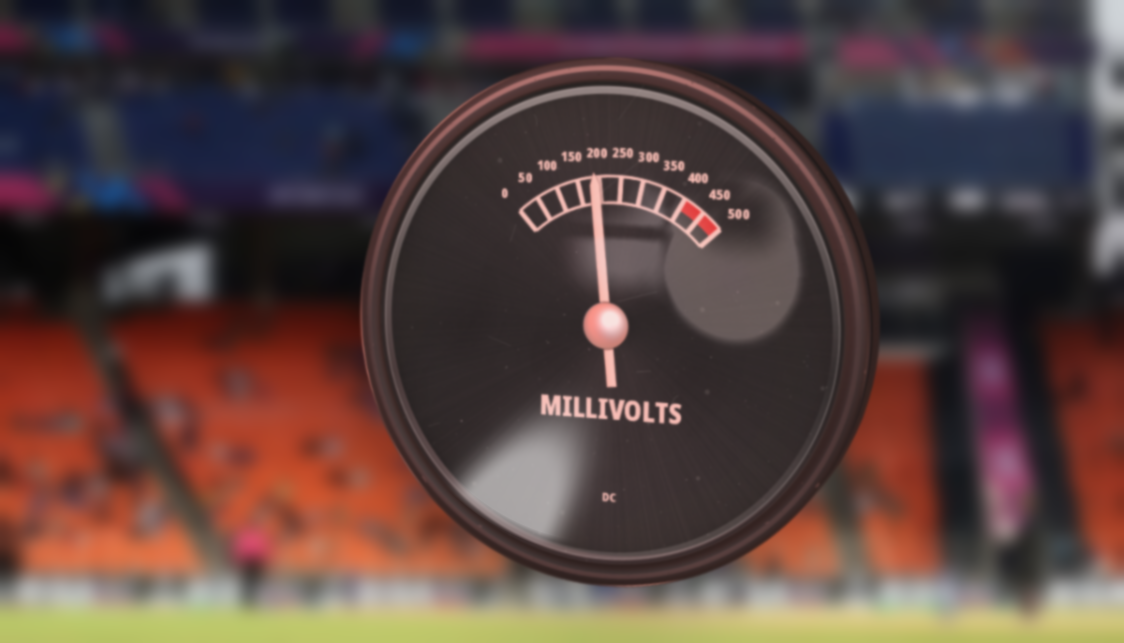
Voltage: value=200 unit=mV
